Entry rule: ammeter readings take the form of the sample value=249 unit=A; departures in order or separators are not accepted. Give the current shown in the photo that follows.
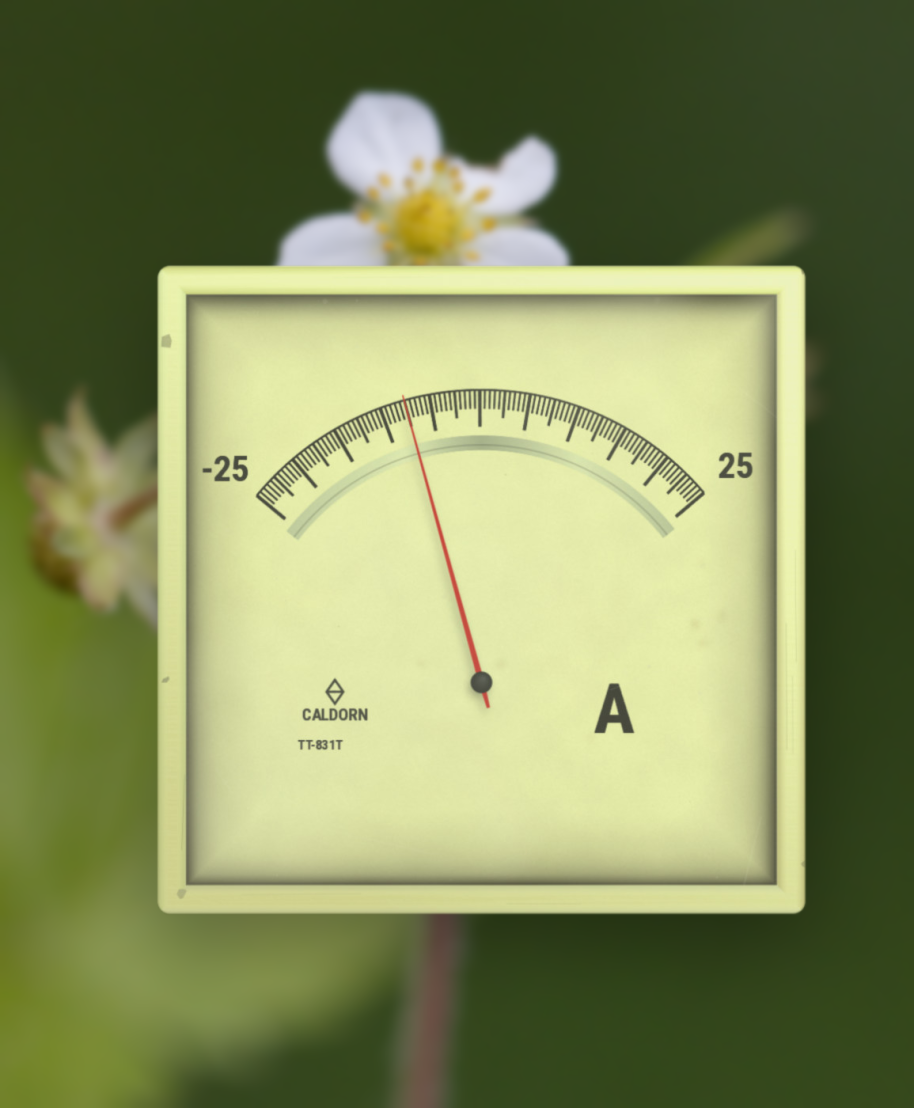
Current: value=-7.5 unit=A
